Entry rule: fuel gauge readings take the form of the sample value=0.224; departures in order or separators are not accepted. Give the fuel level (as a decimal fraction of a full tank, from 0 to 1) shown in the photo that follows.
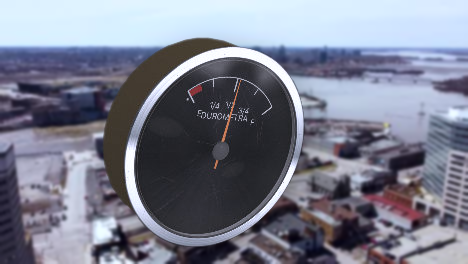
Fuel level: value=0.5
